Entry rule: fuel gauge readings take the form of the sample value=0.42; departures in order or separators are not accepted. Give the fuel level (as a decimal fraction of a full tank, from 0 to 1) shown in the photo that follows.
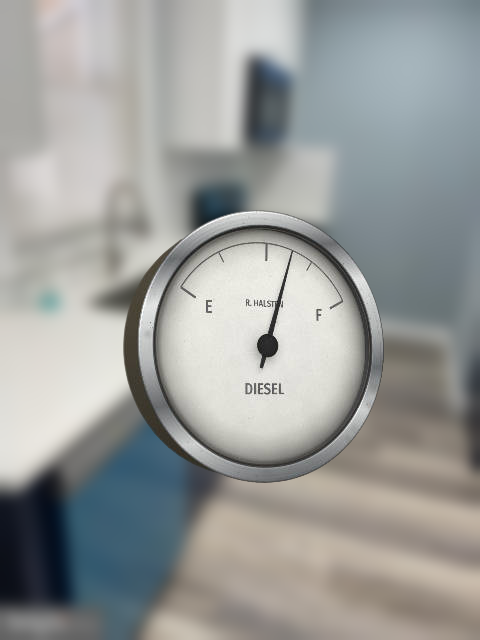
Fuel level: value=0.625
